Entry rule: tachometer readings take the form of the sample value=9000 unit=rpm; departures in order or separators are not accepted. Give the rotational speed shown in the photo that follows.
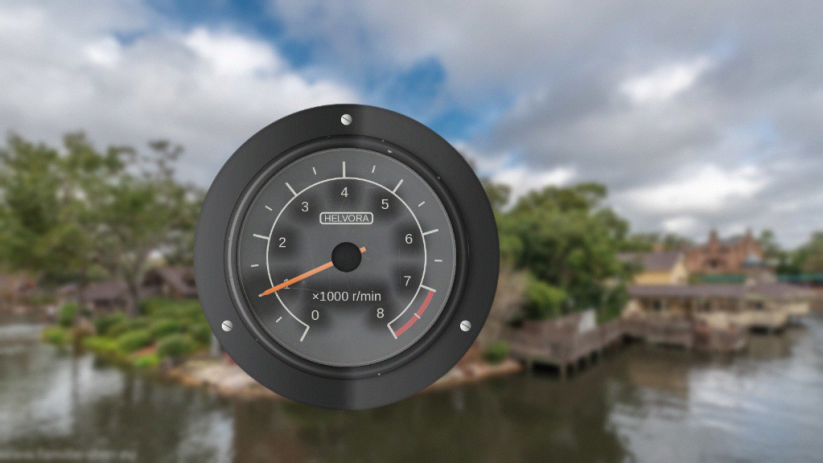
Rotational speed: value=1000 unit=rpm
